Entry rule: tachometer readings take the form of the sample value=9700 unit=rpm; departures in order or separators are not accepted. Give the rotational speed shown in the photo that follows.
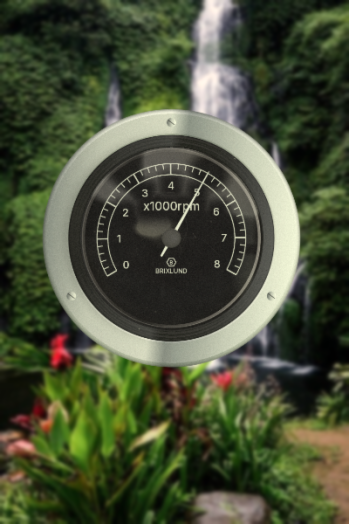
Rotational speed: value=5000 unit=rpm
